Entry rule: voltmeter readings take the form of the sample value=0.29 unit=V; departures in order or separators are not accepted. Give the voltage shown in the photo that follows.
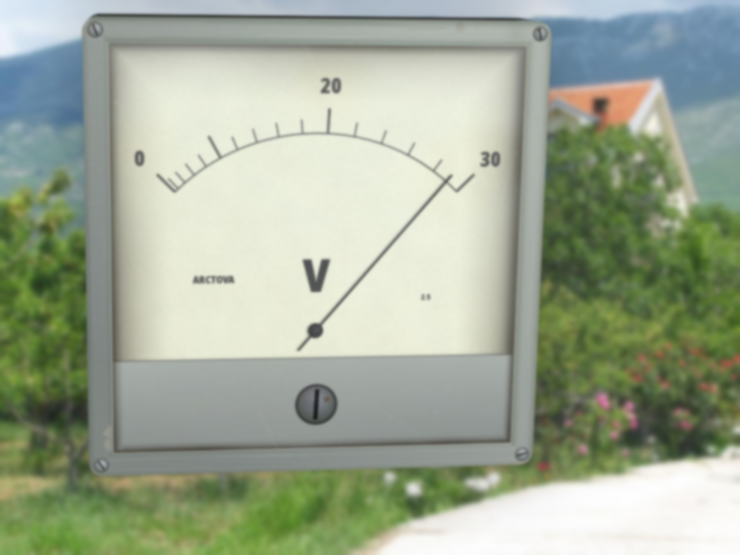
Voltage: value=29 unit=V
